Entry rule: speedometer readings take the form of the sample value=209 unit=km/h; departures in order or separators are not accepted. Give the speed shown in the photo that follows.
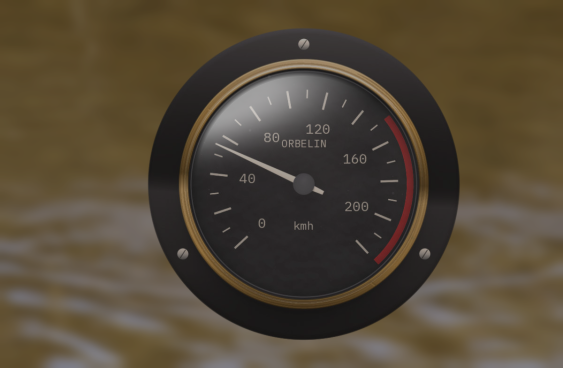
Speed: value=55 unit=km/h
